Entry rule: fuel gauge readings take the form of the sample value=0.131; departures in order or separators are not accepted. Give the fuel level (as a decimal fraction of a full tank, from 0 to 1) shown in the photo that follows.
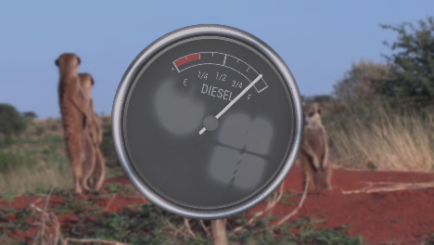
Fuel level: value=0.875
